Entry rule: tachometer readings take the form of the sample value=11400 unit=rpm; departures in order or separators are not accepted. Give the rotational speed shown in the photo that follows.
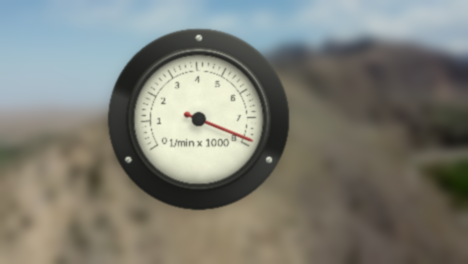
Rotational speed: value=7800 unit=rpm
